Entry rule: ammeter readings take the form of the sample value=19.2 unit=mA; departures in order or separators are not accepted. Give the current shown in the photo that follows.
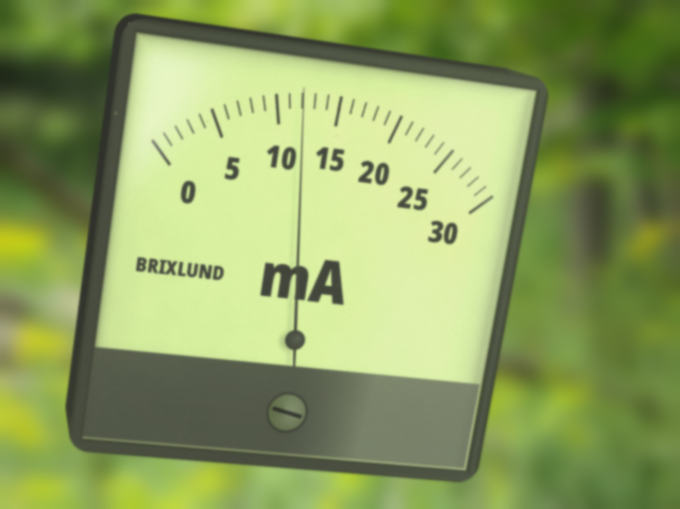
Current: value=12 unit=mA
